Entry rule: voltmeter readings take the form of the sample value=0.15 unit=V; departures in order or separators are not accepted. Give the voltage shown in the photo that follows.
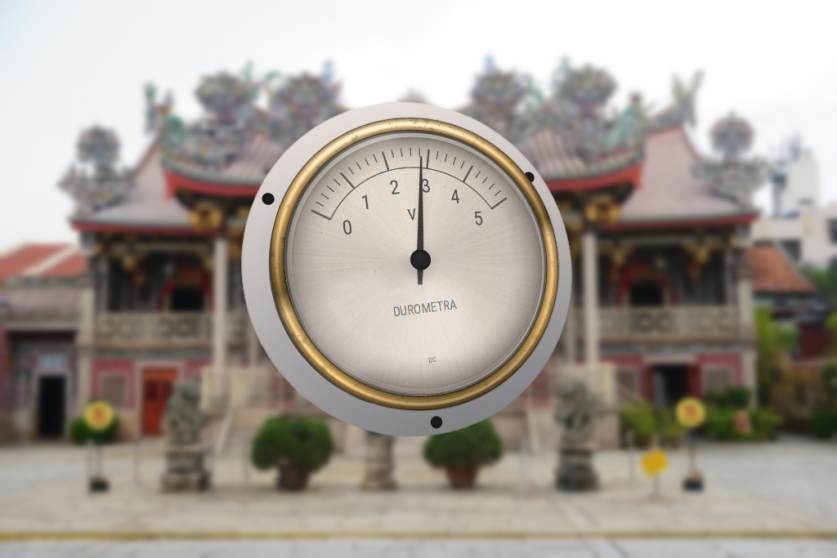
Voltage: value=2.8 unit=V
